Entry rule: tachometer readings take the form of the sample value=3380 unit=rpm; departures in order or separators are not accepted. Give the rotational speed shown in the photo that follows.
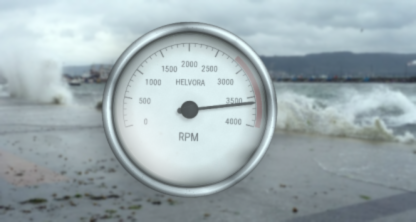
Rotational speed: value=3600 unit=rpm
